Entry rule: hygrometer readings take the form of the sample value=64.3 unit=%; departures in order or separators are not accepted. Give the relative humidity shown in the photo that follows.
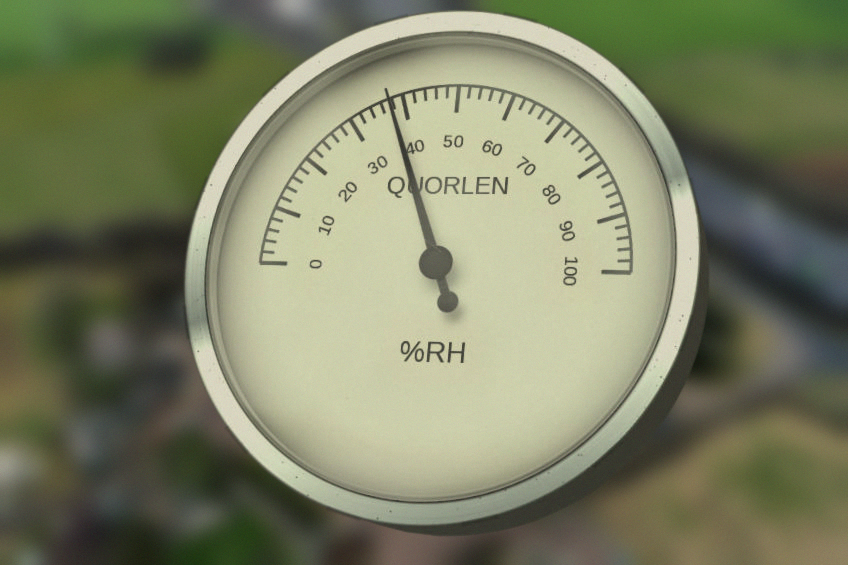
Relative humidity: value=38 unit=%
